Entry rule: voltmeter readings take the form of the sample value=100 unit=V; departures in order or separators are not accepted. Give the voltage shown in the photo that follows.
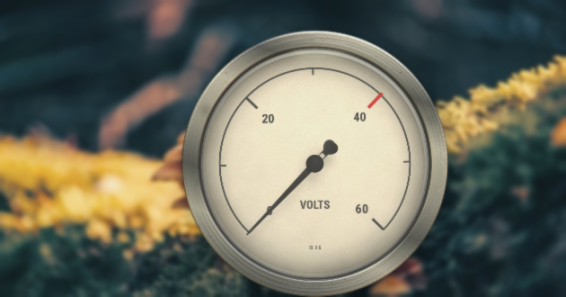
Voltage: value=0 unit=V
